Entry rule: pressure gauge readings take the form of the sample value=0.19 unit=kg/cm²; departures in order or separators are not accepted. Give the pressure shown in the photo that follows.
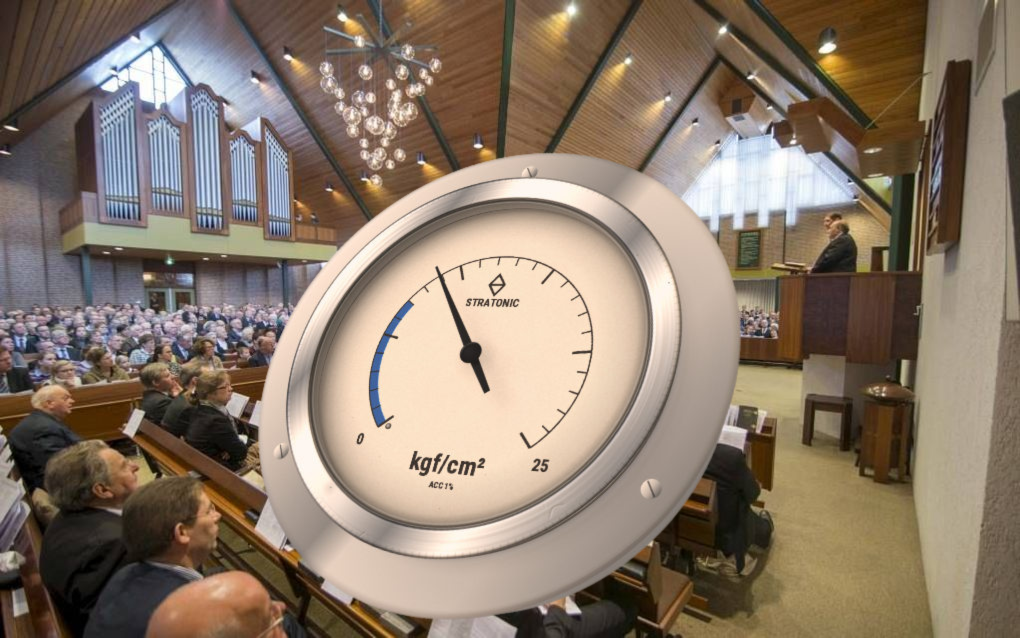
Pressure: value=9 unit=kg/cm²
